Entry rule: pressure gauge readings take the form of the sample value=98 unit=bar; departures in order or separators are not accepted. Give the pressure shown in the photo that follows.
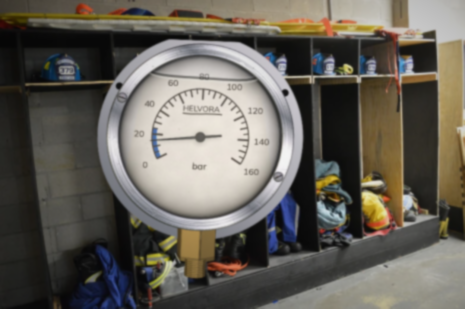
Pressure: value=15 unit=bar
